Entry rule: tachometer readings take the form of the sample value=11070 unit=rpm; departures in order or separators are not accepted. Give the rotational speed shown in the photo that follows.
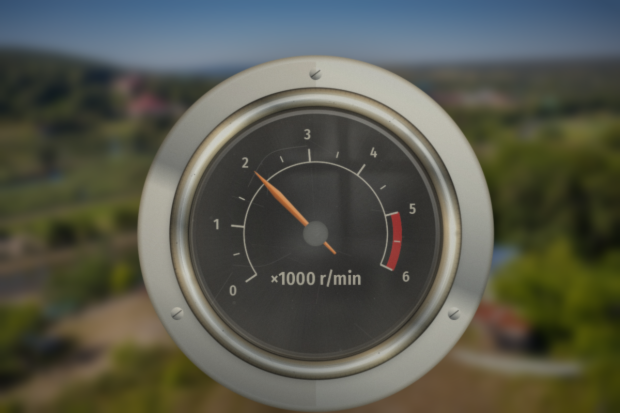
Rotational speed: value=2000 unit=rpm
